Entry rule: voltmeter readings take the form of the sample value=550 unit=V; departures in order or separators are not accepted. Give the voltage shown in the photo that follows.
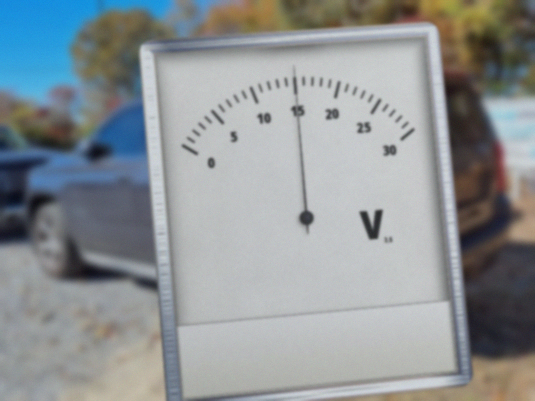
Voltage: value=15 unit=V
